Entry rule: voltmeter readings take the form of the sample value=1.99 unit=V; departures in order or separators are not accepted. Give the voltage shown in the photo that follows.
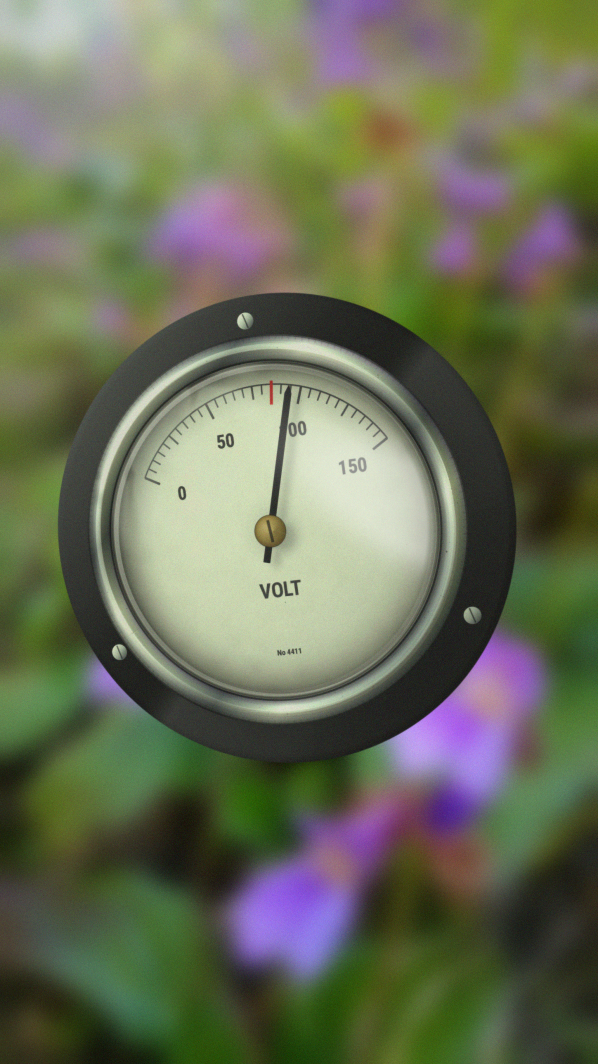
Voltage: value=95 unit=V
